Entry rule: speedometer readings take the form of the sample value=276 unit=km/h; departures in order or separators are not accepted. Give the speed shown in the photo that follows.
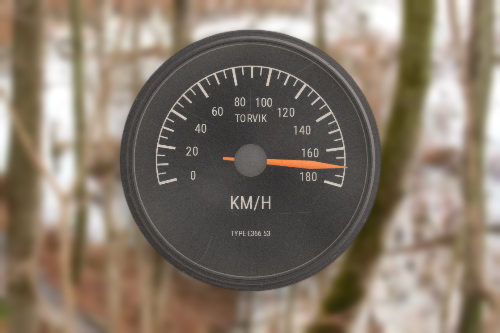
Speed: value=170 unit=km/h
